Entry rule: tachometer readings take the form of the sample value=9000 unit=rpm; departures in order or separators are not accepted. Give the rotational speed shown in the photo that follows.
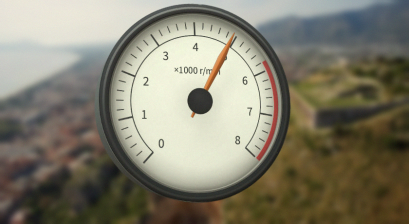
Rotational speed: value=4900 unit=rpm
